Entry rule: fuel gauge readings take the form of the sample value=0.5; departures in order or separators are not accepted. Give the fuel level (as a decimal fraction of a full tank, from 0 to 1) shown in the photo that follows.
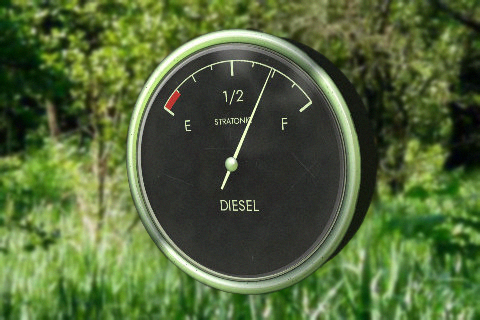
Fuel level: value=0.75
